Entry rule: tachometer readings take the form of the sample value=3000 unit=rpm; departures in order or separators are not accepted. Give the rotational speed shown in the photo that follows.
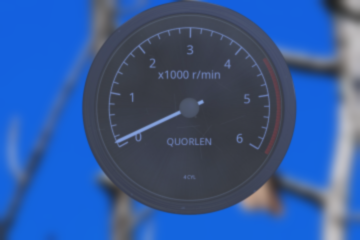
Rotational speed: value=100 unit=rpm
